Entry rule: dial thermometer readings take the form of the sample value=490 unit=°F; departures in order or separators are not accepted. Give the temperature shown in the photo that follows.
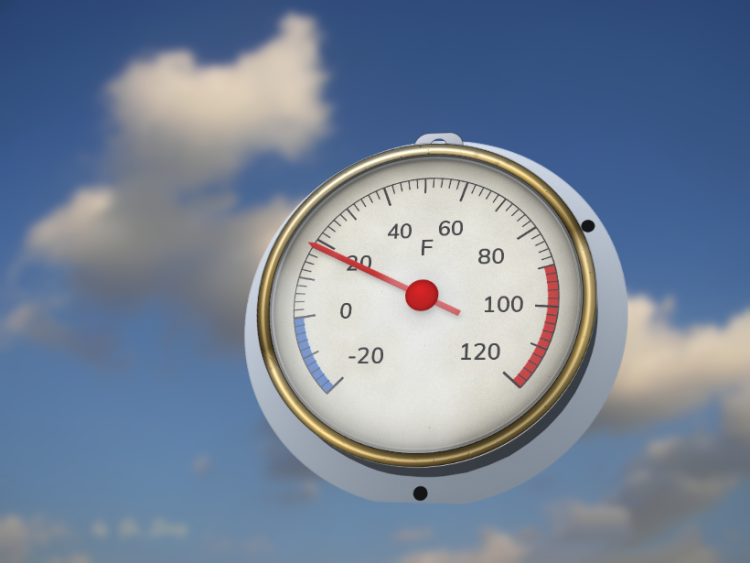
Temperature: value=18 unit=°F
